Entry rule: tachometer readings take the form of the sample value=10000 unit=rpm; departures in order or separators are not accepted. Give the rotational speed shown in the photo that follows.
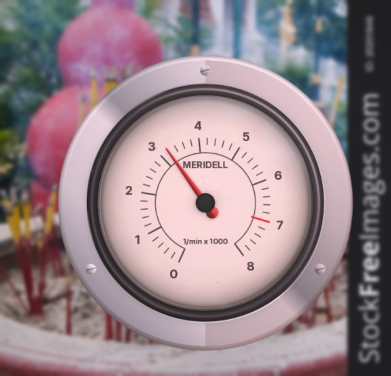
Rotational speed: value=3200 unit=rpm
